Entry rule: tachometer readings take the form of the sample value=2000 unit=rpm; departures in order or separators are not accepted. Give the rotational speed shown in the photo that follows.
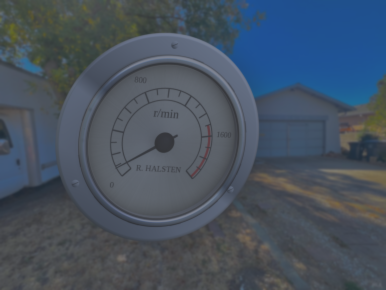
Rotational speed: value=100 unit=rpm
